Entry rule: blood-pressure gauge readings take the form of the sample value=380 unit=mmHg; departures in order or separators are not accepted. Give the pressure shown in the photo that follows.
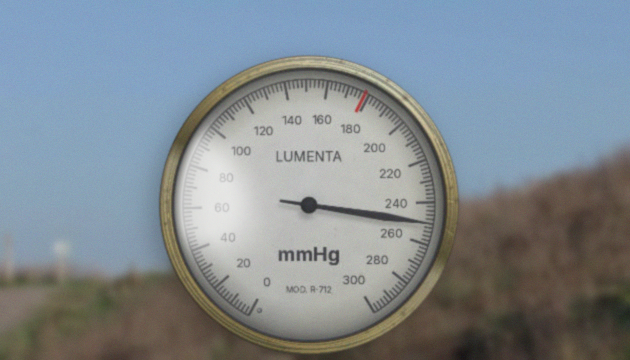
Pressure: value=250 unit=mmHg
